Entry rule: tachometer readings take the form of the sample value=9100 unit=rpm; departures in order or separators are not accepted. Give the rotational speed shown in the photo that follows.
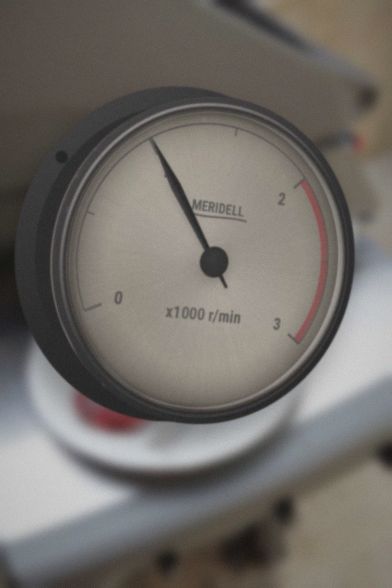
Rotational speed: value=1000 unit=rpm
